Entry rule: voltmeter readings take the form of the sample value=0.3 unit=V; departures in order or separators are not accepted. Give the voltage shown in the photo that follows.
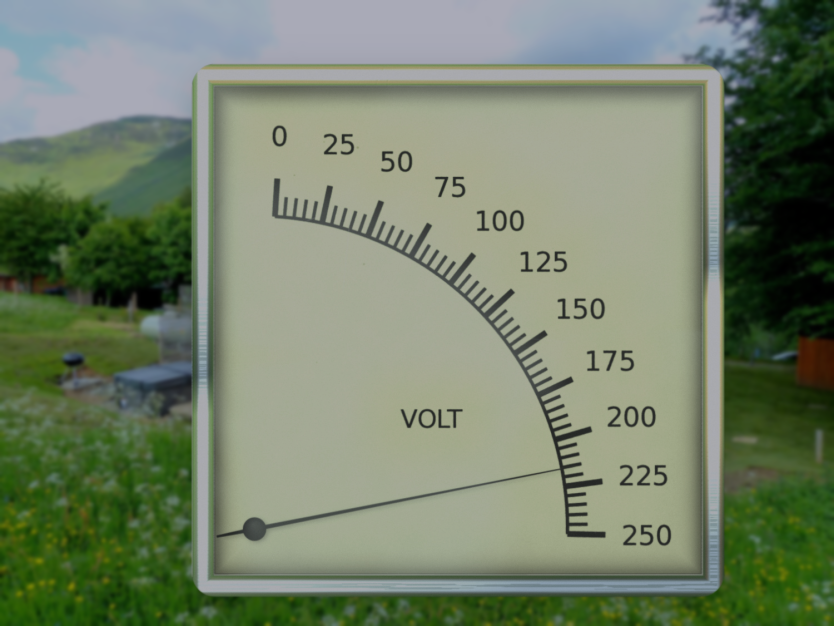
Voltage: value=215 unit=V
